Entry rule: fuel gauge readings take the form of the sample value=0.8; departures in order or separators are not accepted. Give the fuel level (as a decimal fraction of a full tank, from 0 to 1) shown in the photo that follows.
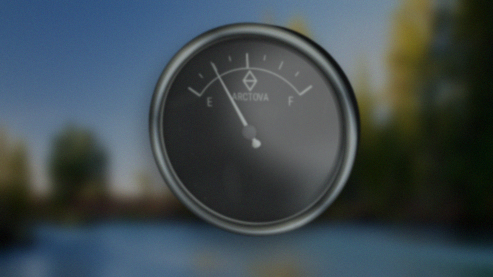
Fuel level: value=0.25
